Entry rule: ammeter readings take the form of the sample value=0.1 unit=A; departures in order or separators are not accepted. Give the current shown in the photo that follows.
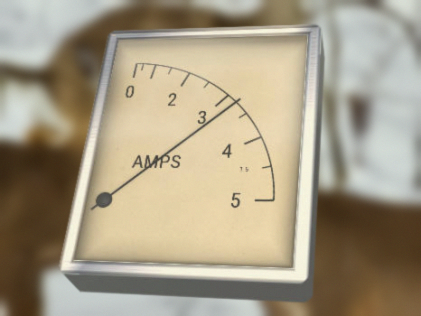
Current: value=3.25 unit=A
